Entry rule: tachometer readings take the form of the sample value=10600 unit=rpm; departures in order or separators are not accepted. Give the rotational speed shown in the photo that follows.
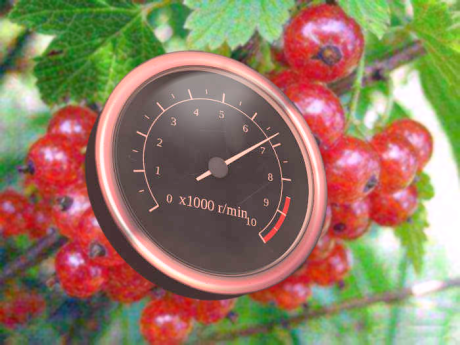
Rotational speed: value=6750 unit=rpm
